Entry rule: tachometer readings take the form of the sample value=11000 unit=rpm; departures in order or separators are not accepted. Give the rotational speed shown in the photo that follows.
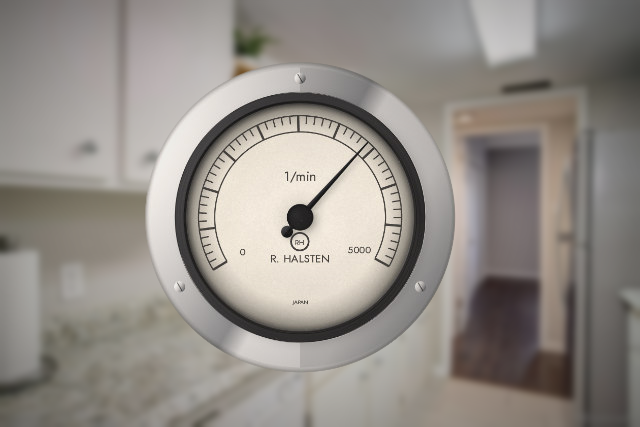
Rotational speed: value=3400 unit=rpm
